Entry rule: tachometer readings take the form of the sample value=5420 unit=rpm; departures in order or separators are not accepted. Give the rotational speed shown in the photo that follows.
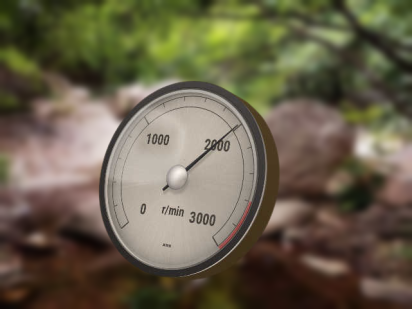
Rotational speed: value=2000 unit=rpm
